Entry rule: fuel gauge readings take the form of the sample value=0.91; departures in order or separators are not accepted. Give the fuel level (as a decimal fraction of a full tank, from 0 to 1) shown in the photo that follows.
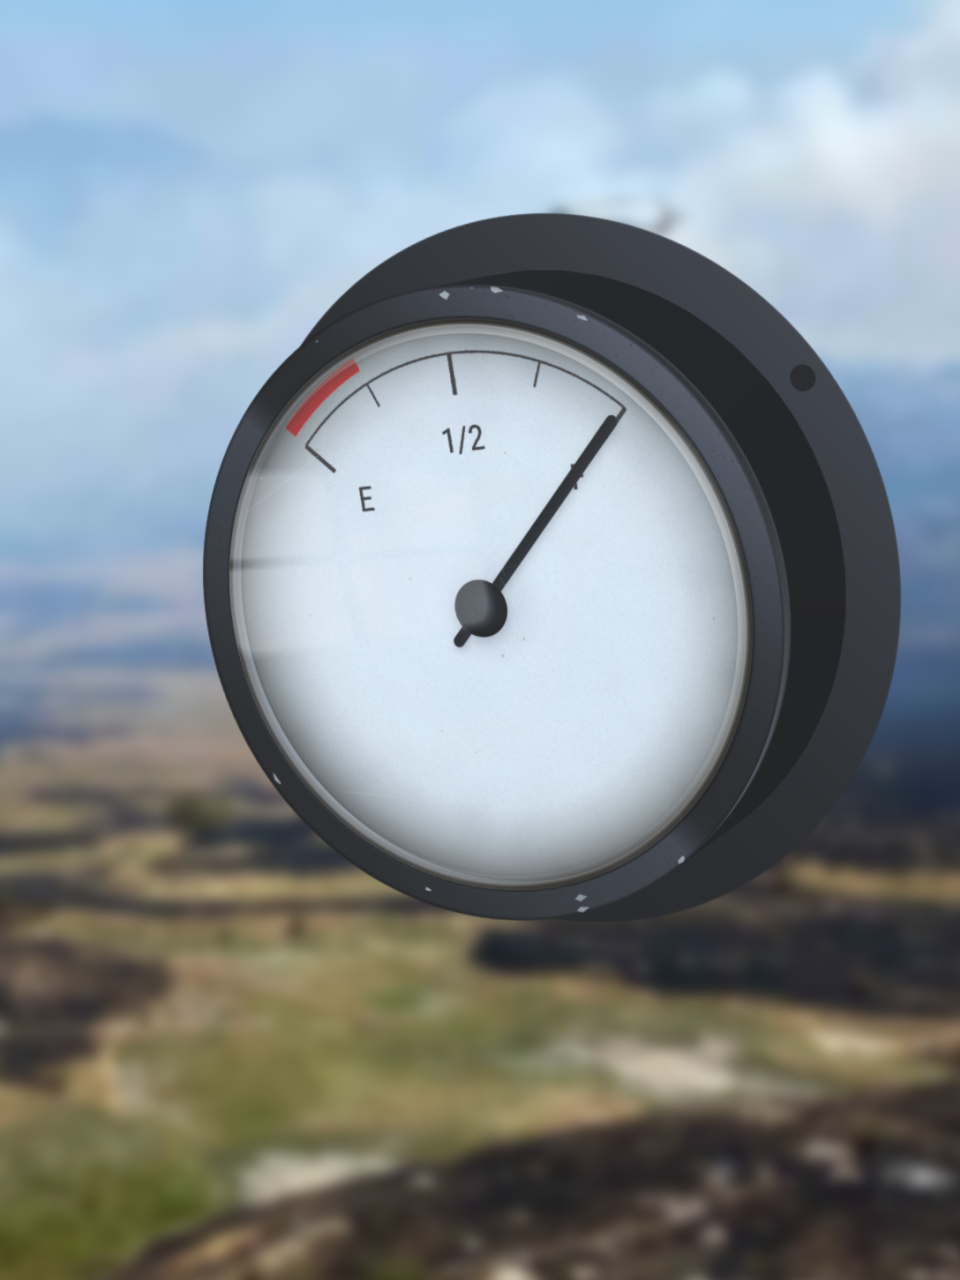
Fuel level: value=1
